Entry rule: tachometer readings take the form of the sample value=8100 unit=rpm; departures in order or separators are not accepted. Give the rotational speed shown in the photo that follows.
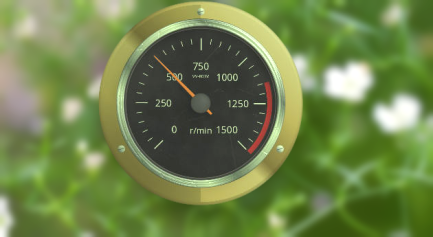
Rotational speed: value=500 unit=rpm
